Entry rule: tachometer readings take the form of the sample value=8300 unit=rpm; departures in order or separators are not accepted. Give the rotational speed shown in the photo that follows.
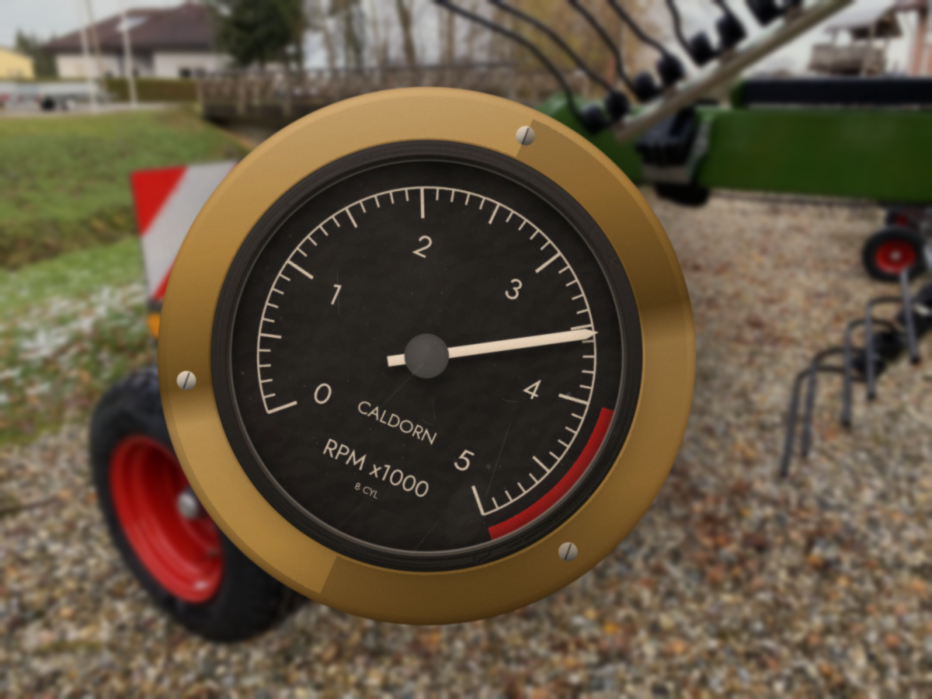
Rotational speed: value=3550 unit=rpm
